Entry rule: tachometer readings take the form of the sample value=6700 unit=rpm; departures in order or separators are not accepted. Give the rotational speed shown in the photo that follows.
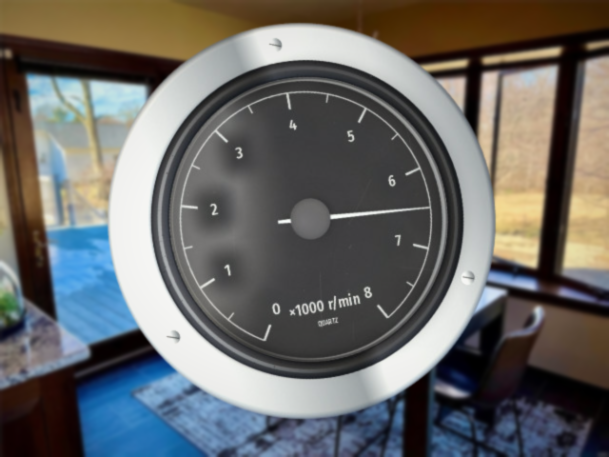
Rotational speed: value=6500 unit=rpm
